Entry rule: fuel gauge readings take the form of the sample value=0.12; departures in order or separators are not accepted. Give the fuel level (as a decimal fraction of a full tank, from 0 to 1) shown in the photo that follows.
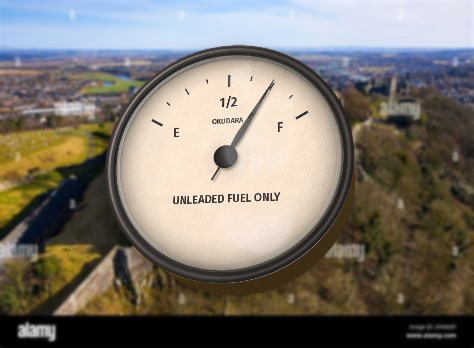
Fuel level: value=0.75
